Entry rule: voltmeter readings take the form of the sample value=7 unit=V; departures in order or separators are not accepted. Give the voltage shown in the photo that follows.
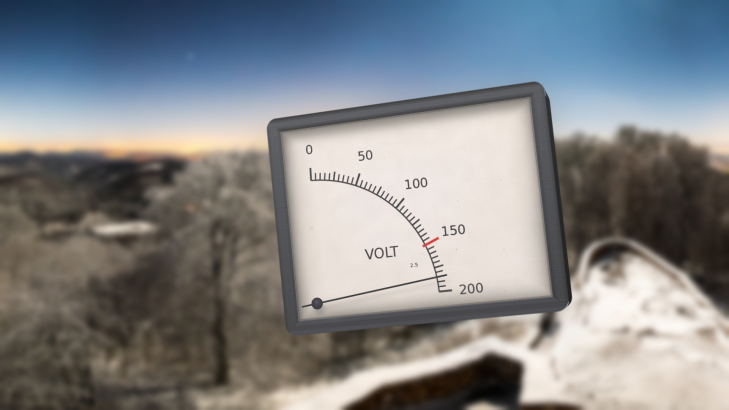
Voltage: value=185 unit=V
